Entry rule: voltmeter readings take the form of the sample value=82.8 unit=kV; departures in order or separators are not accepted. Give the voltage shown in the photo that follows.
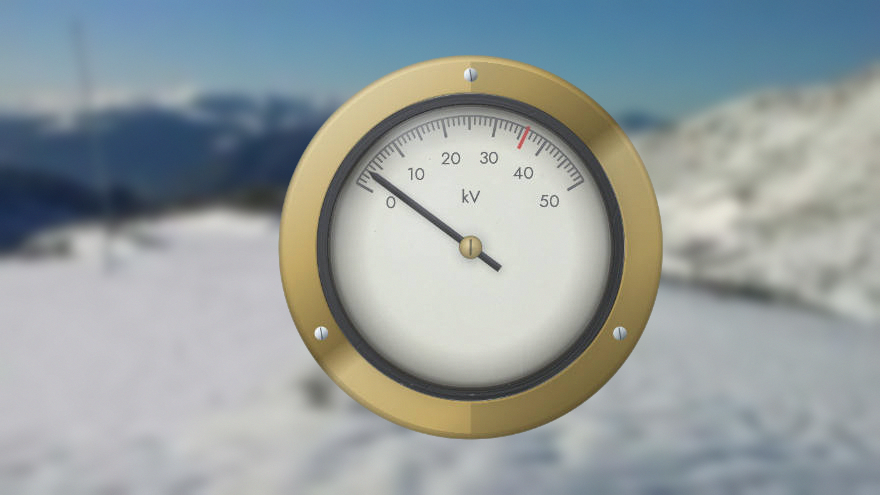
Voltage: value=3 unit=kV
